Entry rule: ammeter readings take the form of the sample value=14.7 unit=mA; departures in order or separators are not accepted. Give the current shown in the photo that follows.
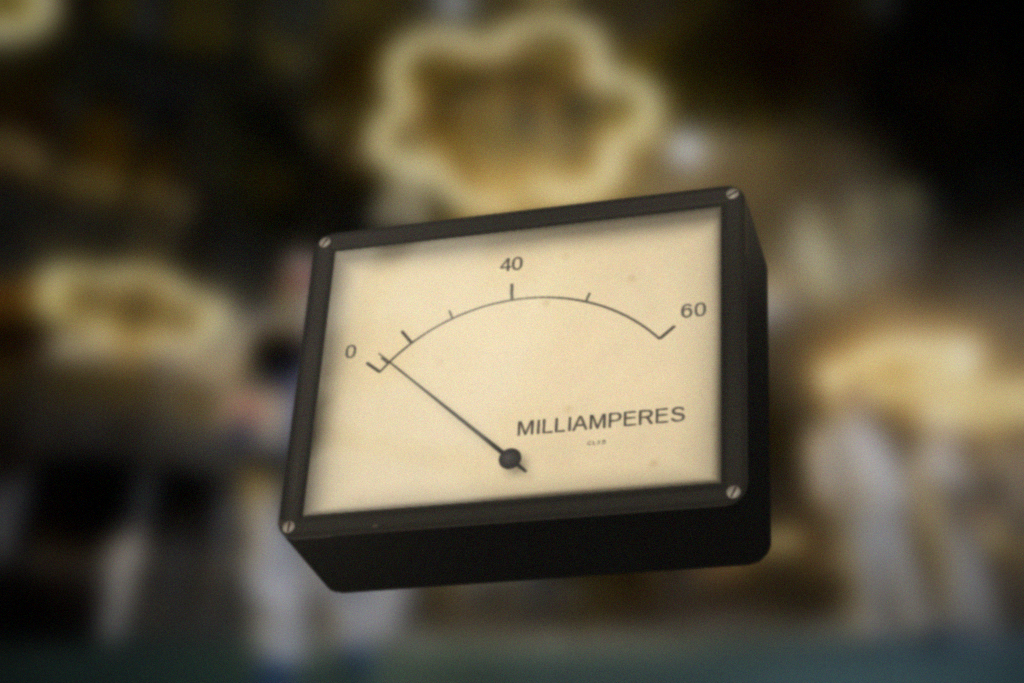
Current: value=10 unit=mA
